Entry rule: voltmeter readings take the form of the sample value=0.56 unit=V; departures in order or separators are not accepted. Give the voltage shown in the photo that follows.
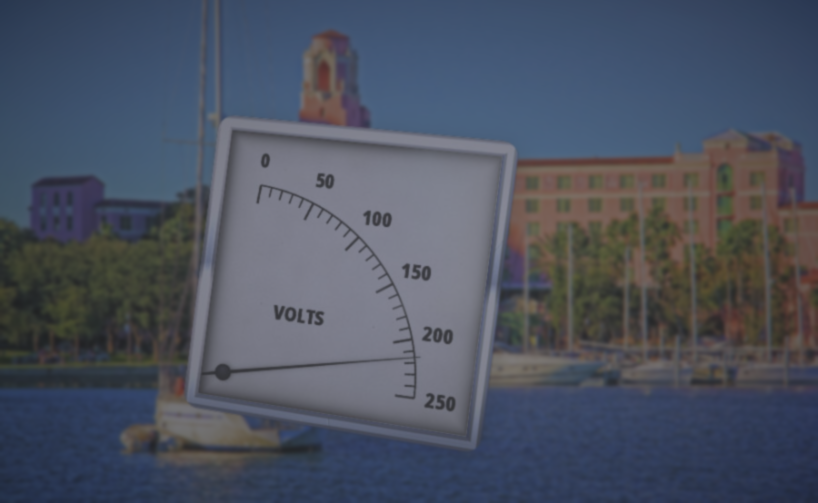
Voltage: value=215 unit=V
